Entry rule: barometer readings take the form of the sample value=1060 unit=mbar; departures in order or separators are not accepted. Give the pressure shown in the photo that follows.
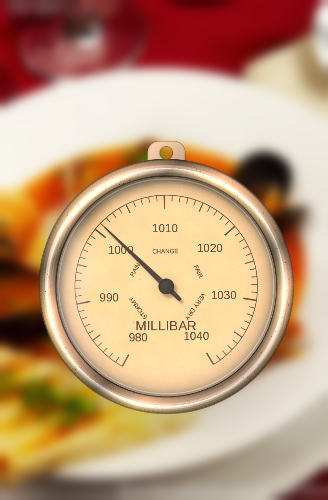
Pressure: value=1001 unit=mbar
